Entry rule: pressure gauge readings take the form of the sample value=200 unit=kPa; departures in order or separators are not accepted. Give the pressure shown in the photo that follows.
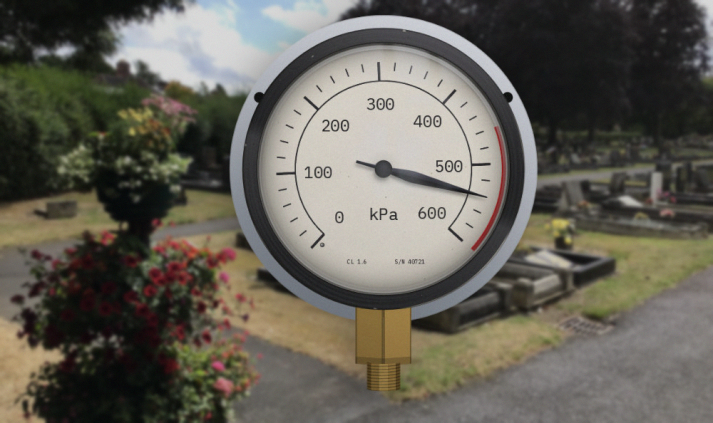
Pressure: value=540 unit=kPa
